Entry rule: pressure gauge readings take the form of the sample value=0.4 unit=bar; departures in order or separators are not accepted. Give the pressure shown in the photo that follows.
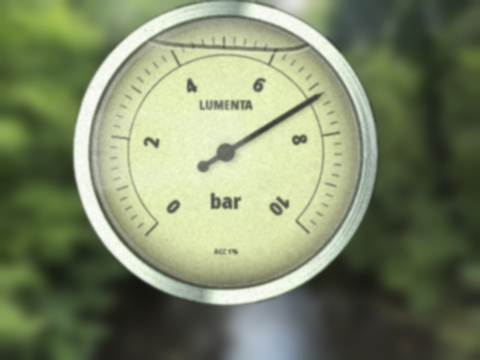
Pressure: value=7.2 unit=bar
